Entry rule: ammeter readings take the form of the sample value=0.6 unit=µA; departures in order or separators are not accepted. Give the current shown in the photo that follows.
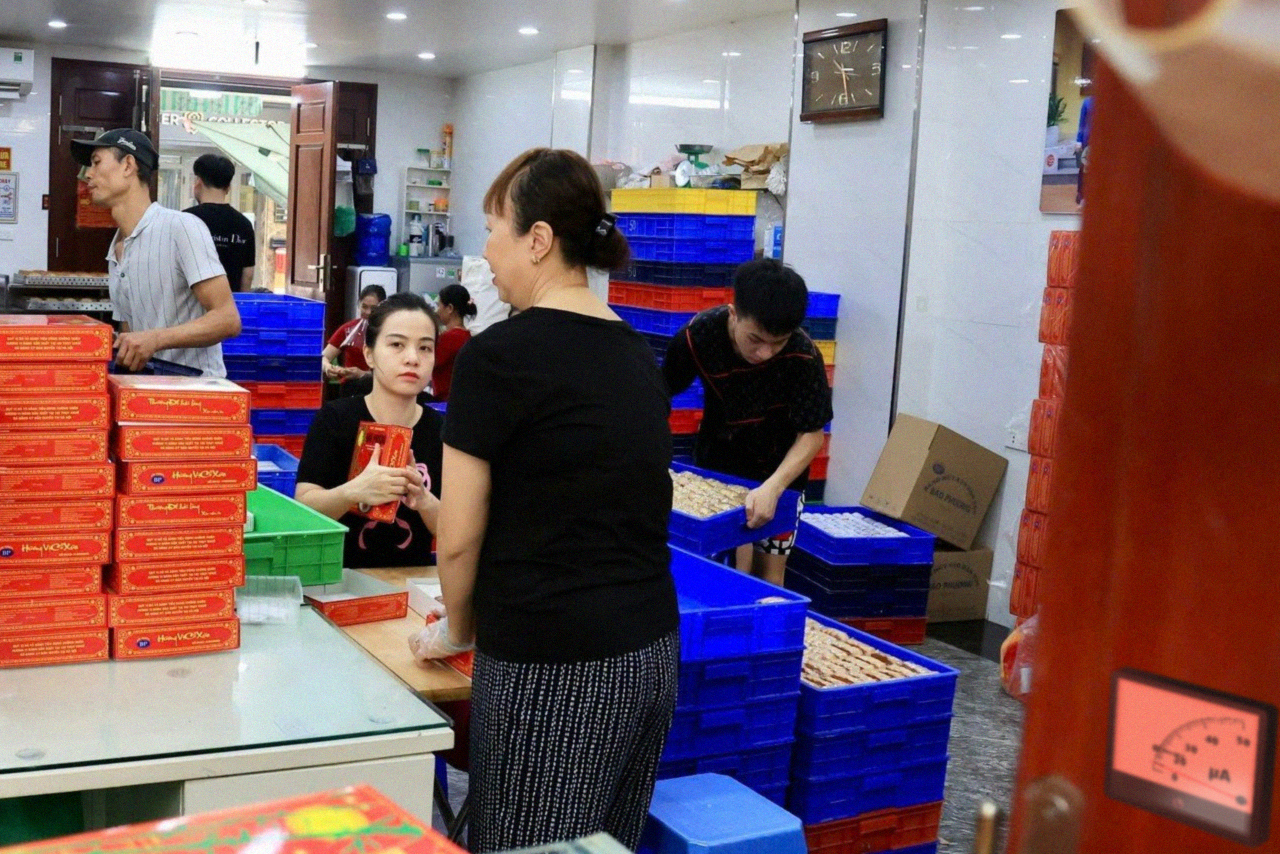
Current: value=10 unit=µA
